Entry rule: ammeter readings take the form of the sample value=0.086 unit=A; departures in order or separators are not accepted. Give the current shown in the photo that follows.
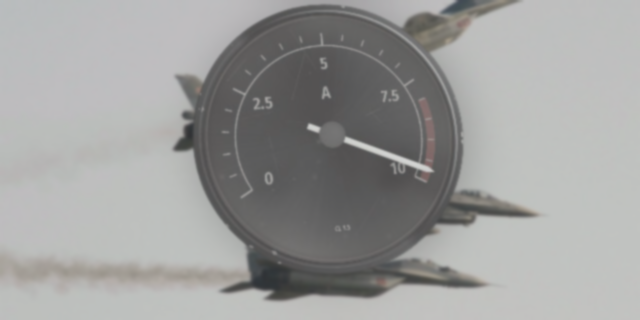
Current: value=9.75 unit=A
